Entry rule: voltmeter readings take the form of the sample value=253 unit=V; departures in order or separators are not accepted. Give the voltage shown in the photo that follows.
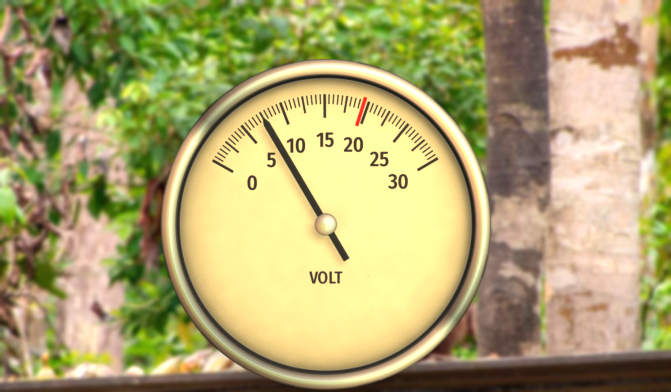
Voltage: value=7.5 unit=V
